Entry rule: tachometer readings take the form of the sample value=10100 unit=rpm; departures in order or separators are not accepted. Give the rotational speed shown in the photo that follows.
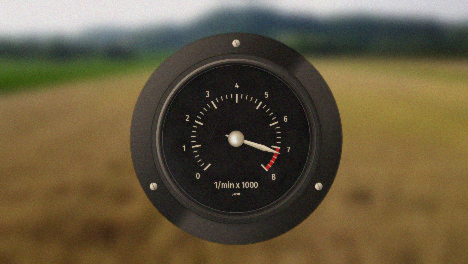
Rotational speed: value=7200 unit=rpm
